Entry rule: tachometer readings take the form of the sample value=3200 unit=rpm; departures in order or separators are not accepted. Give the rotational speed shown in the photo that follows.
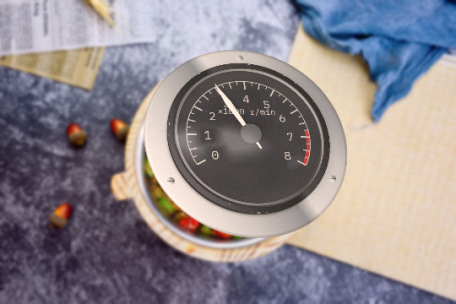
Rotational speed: value=3000 unit=rpm
